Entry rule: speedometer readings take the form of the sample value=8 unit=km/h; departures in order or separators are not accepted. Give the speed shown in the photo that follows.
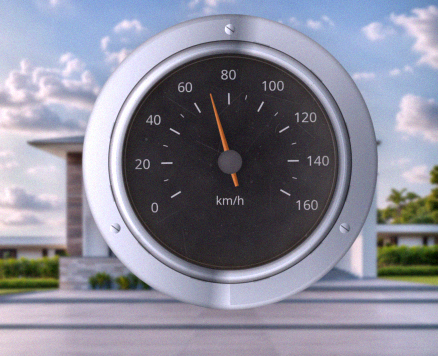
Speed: value=70 unit=km/h
